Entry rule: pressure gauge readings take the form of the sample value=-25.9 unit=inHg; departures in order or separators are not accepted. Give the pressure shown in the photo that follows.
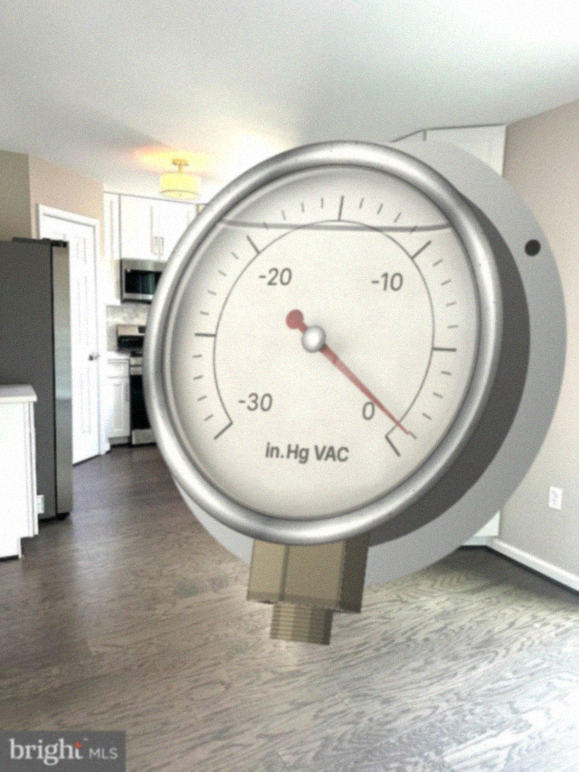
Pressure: value=-1 unit=inHg
